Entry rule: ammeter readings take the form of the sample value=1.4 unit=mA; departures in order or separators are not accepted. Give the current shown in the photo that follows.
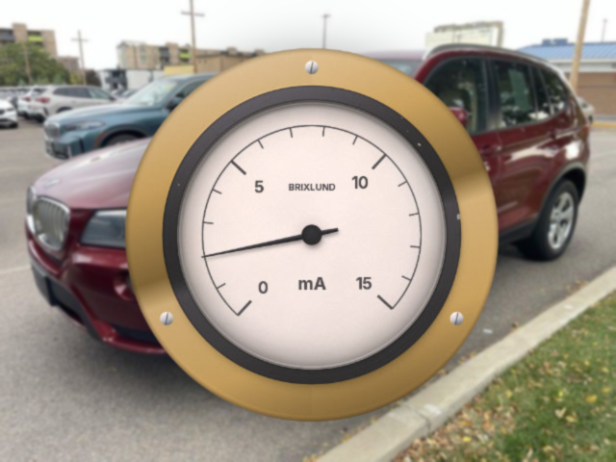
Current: value=2 unit=mA
